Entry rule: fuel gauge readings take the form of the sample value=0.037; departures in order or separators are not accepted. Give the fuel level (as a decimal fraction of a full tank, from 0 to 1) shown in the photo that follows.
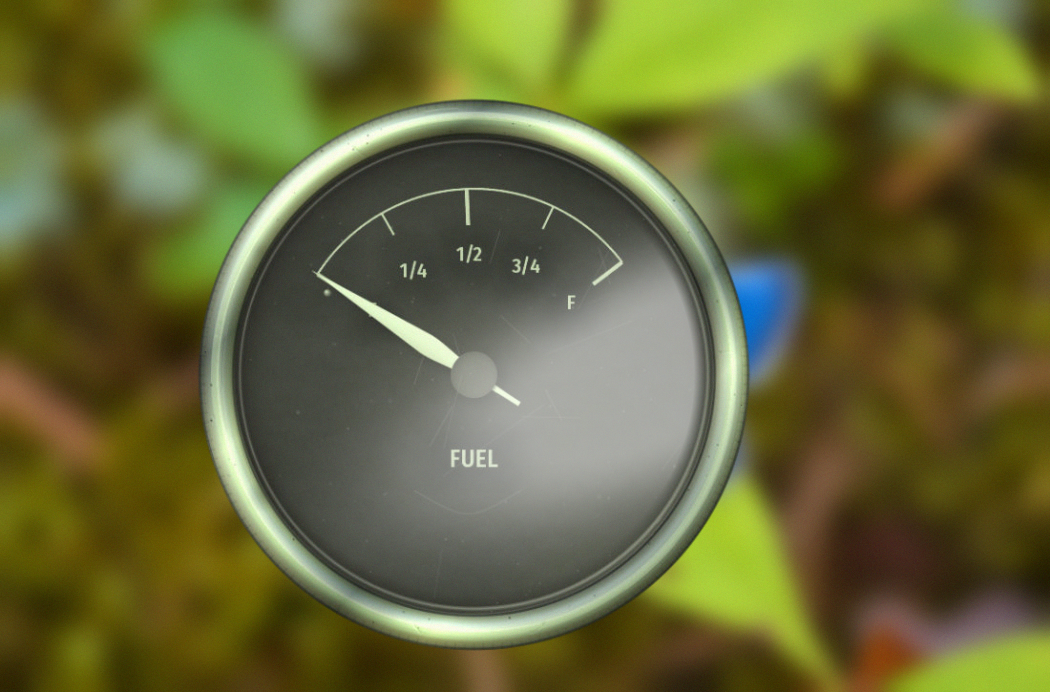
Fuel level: value=0
